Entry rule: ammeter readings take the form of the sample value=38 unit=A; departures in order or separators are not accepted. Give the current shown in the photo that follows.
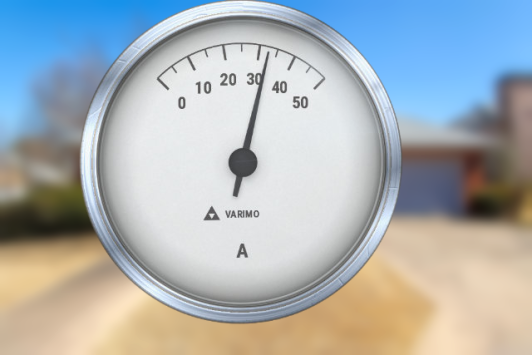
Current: value=32.5 unit=A
